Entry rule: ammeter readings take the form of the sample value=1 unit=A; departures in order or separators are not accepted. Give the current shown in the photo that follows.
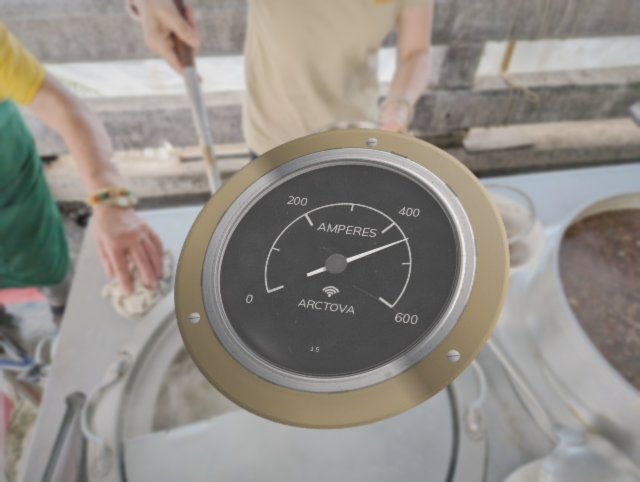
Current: value=450 unit=A
